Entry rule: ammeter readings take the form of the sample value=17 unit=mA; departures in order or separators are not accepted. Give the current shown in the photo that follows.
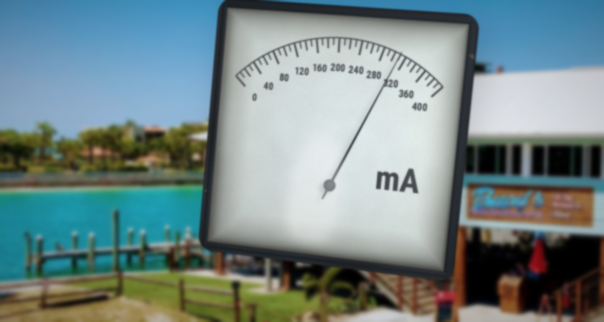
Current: value=310 unit=mA
